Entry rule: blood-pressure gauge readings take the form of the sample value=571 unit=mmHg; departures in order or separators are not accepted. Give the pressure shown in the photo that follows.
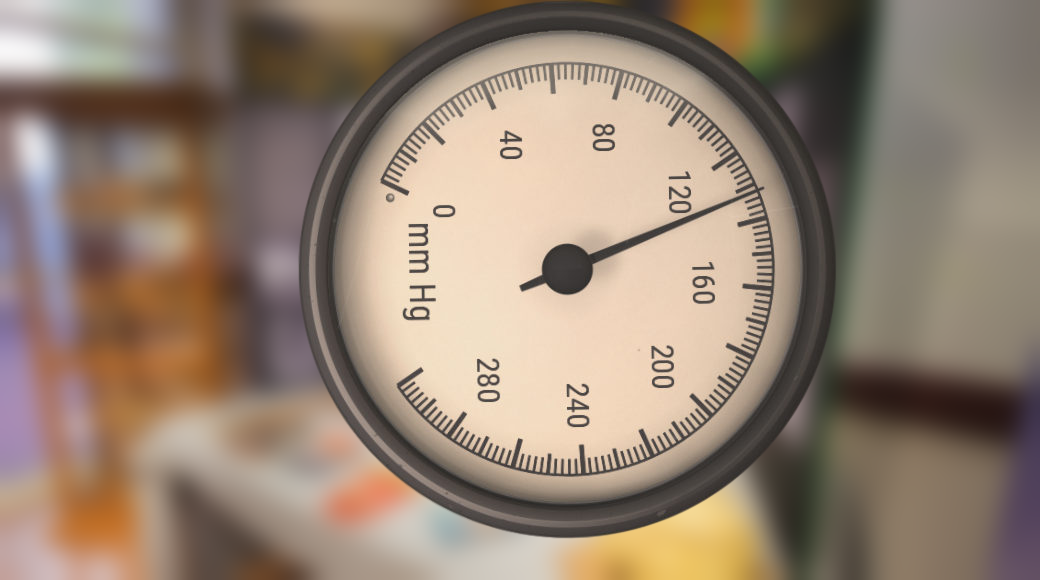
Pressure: value=132 unit=mmHg
